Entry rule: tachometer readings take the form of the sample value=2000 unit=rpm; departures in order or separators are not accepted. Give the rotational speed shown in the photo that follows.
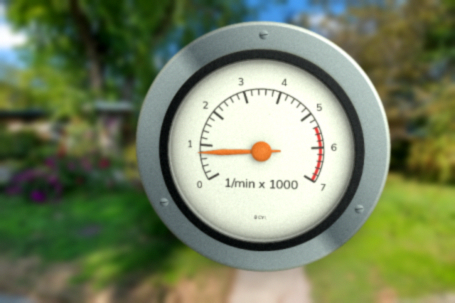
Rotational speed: value=800 unit=rpm
